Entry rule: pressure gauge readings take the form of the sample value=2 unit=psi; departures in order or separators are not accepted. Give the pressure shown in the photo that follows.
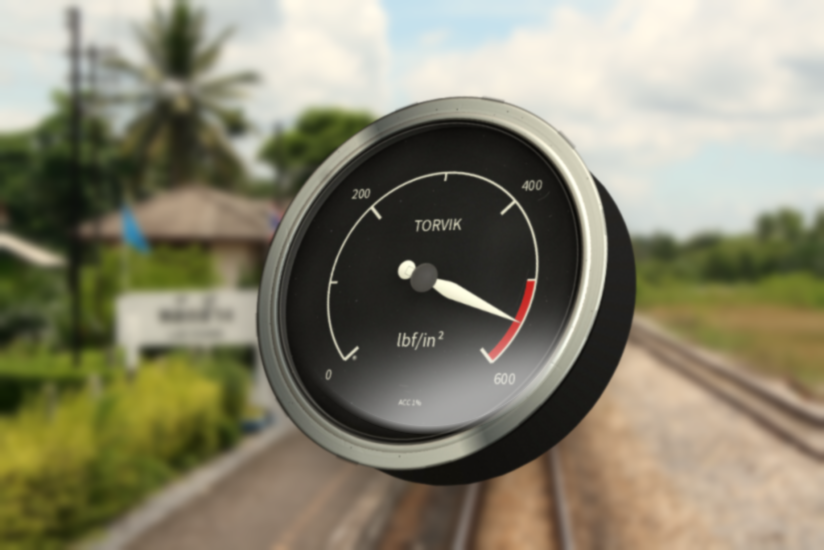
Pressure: value=550 unit=psi
